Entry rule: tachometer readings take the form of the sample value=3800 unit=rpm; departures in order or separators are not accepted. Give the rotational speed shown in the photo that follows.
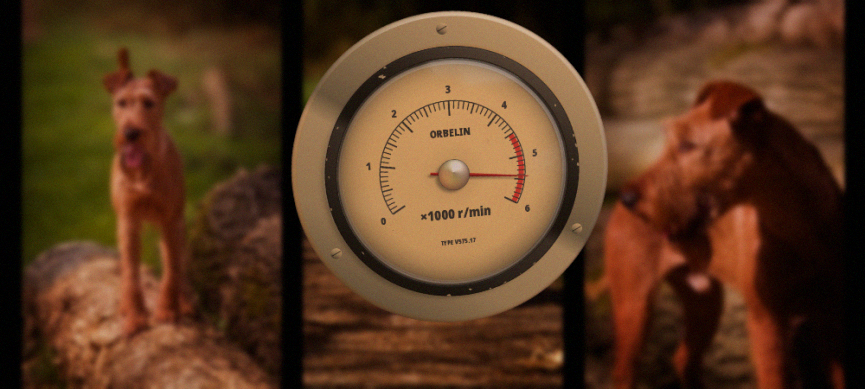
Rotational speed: value=5400 unit=rpm
